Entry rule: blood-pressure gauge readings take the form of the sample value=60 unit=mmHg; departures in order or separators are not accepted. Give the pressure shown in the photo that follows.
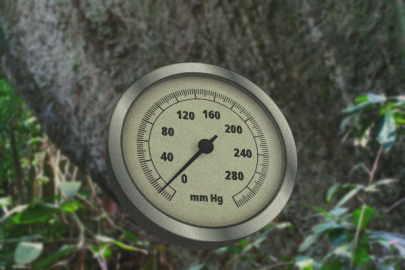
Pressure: value=10 unit=mmHg
